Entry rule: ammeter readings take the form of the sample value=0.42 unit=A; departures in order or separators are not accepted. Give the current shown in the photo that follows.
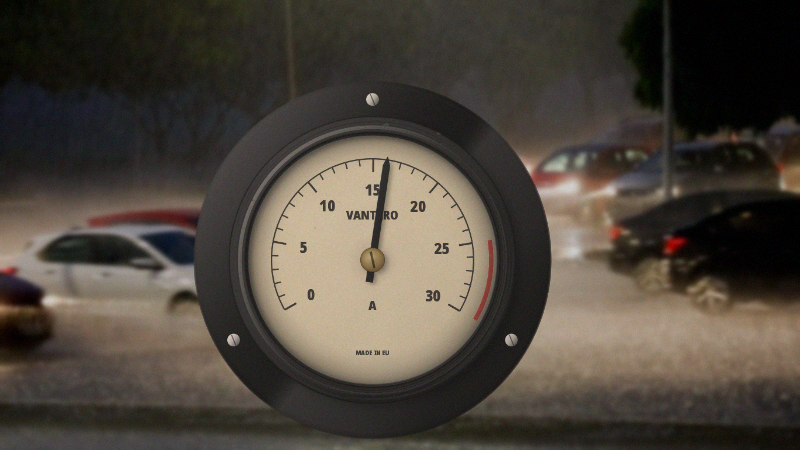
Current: value=16 unit=A
